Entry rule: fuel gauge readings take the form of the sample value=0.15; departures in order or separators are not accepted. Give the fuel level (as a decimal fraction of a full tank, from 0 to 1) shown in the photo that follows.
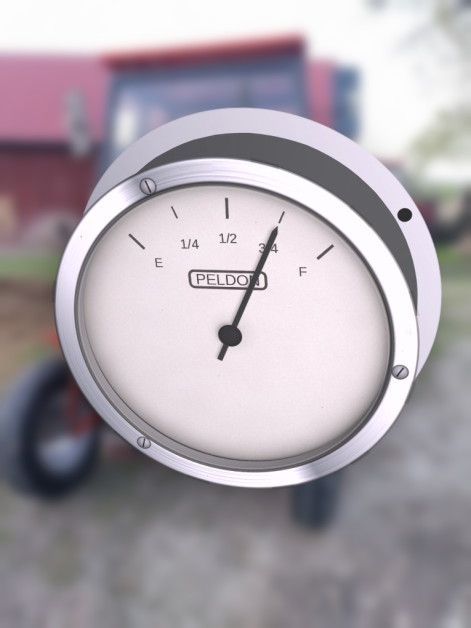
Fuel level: value=0.75
